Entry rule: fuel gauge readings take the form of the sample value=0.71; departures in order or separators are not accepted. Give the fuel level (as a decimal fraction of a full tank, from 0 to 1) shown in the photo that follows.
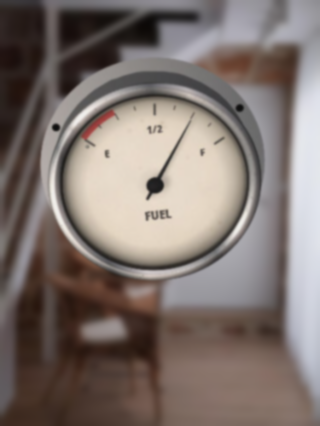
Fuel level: value=0.75
